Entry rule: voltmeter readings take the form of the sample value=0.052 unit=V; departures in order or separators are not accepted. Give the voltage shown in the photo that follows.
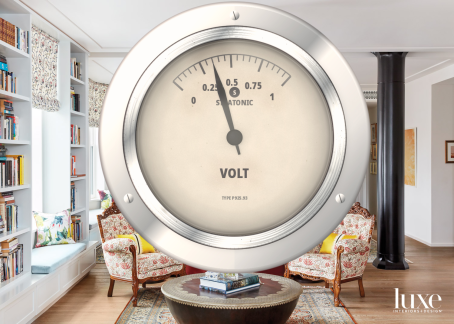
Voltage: value=0.35 unit=V
